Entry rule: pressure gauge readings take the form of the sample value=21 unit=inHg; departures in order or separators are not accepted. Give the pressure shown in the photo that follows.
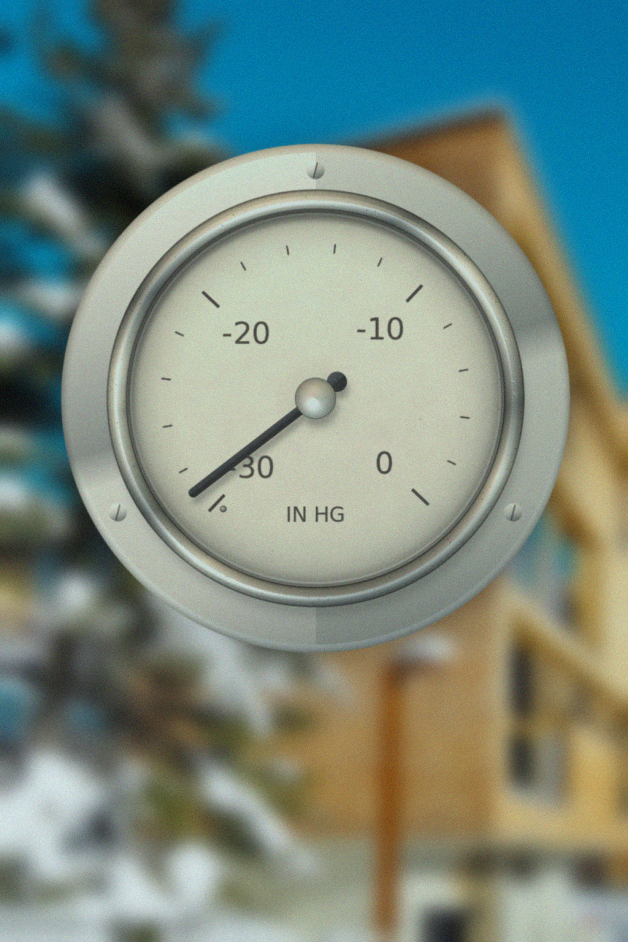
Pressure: value=-29 unit=inHg
